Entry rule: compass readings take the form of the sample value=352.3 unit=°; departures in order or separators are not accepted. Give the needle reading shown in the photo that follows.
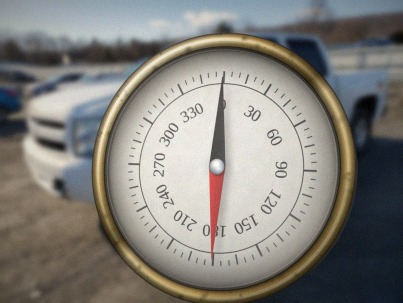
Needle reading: value=180 unit=°
